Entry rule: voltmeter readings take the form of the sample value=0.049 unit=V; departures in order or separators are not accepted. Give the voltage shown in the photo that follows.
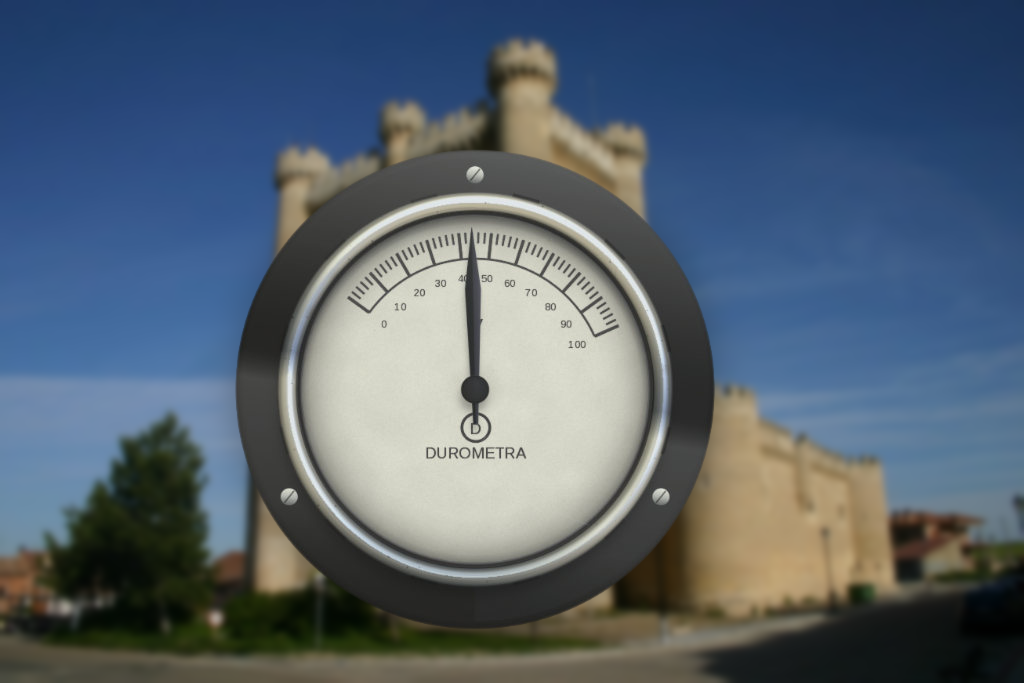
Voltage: value=44 unit=V
